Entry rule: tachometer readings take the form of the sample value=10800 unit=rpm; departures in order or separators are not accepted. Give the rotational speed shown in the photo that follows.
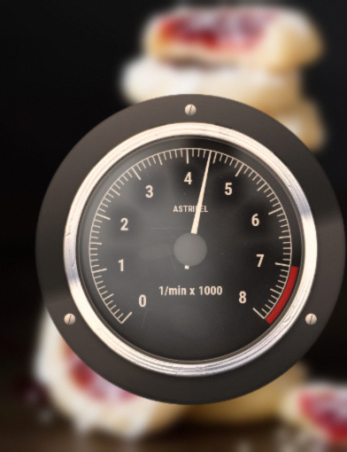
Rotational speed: value=4400 unit=rpm
